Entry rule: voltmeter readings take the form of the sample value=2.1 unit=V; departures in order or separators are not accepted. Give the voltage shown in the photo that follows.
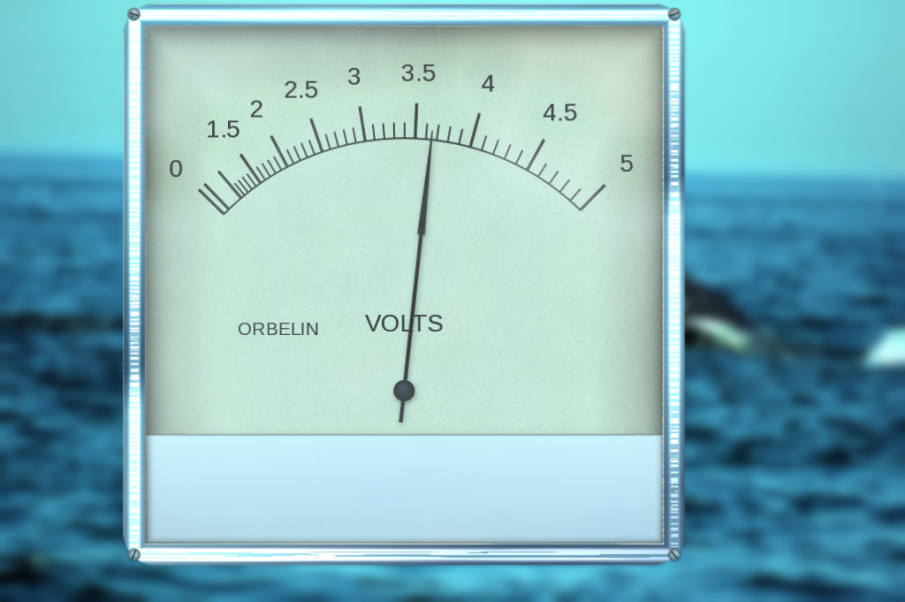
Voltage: value=3.65 unit=V
